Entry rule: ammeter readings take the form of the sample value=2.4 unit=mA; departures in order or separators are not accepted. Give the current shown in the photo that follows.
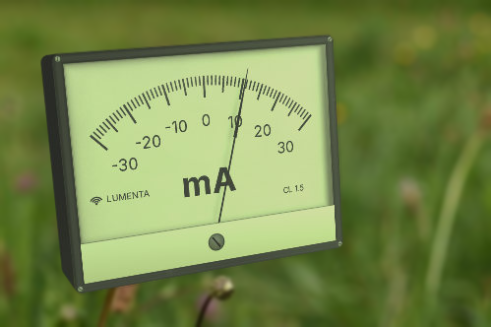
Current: value=10 unit=mA
